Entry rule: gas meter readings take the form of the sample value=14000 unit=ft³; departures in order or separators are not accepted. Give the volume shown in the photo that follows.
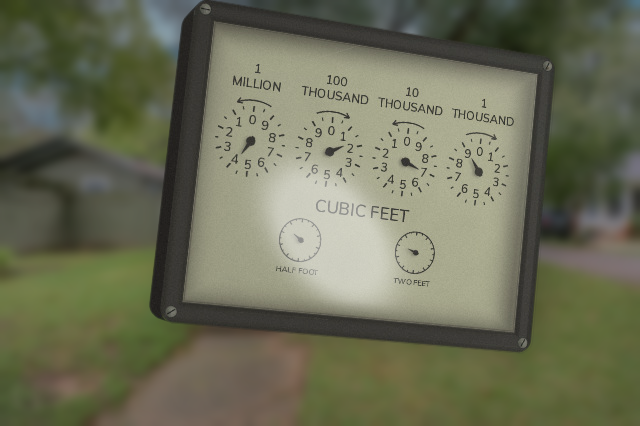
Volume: value=416900 unit=ft³
